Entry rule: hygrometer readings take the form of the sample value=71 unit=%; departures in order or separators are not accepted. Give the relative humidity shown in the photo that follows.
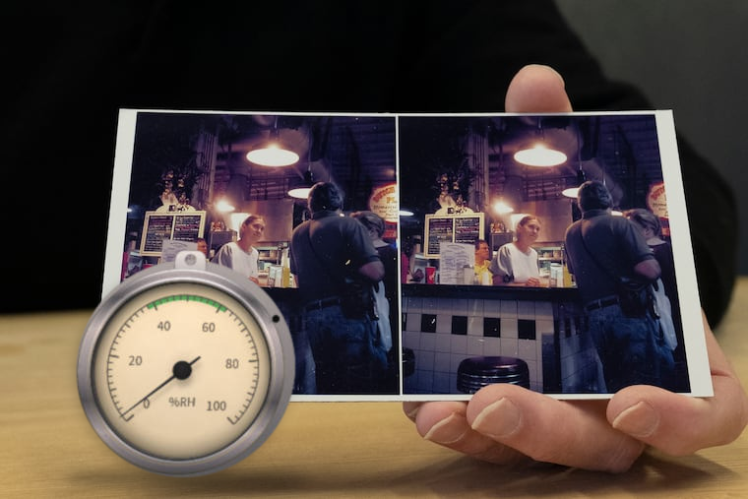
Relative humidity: value=2 unit=%
